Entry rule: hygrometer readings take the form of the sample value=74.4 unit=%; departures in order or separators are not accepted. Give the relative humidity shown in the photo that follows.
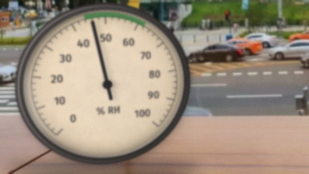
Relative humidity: value=46 unit=%
